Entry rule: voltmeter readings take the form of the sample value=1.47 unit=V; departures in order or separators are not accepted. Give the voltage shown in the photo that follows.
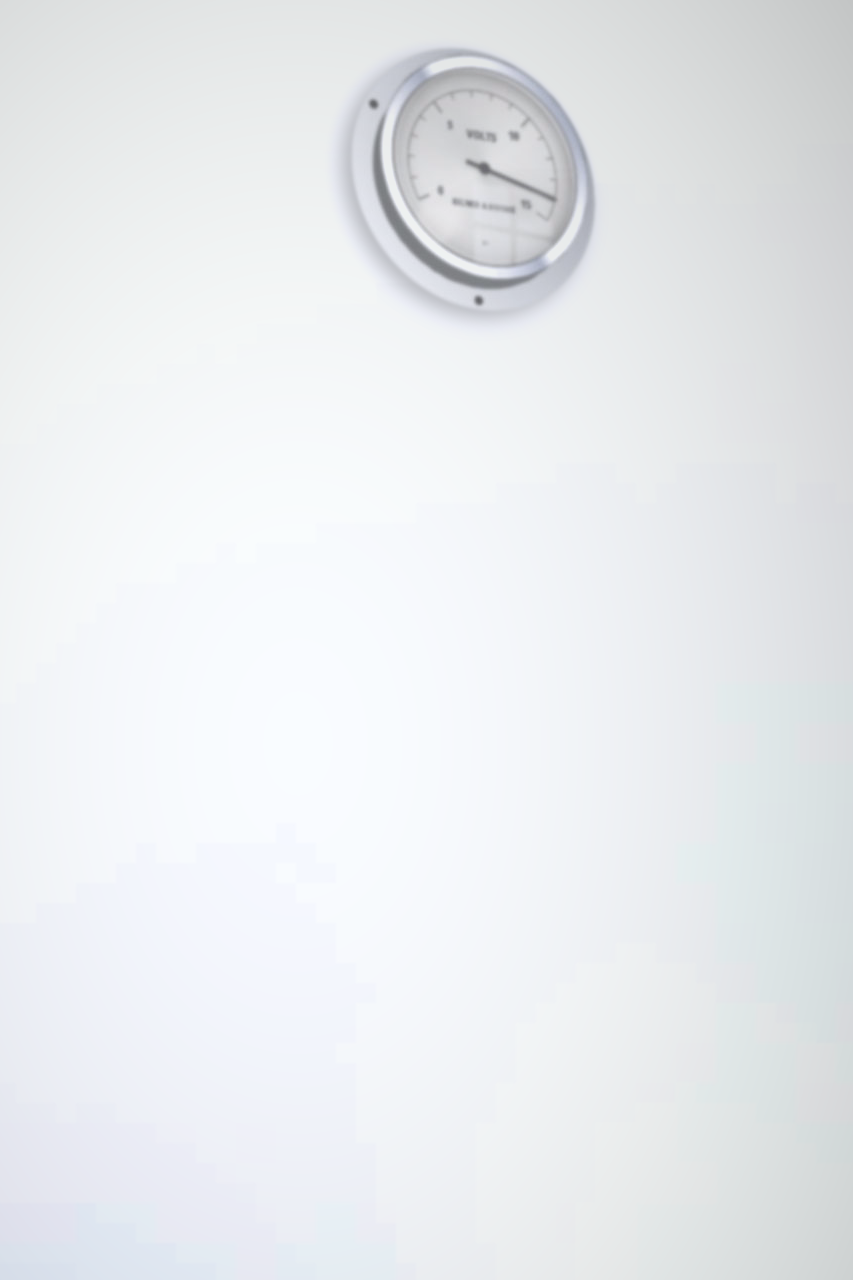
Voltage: value=14 unit=V
